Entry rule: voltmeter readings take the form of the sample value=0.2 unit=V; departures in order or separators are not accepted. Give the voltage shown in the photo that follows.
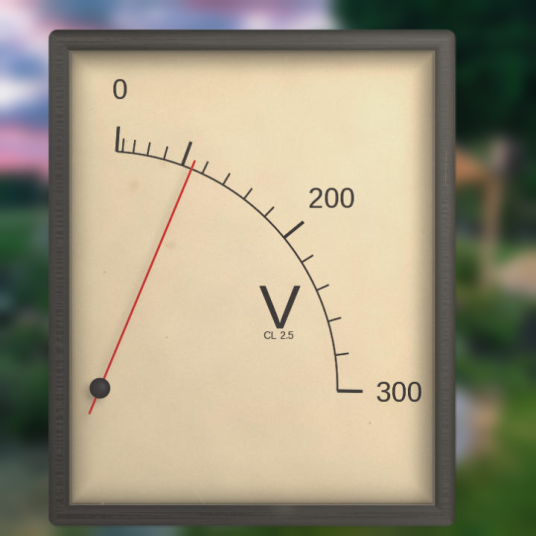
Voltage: value=110 unit=V
